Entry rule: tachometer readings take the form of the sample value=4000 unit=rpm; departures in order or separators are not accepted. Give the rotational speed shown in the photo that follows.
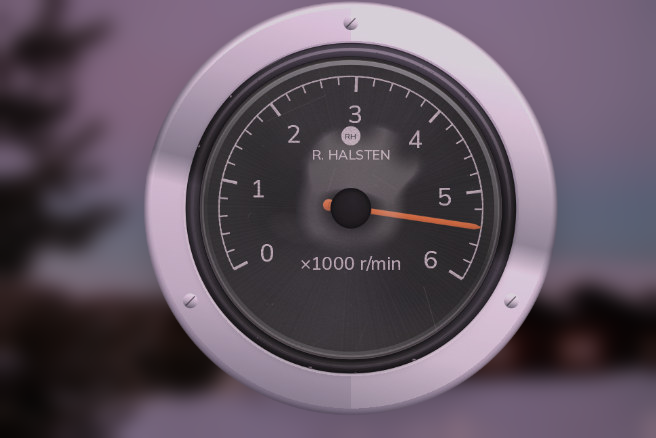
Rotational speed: value=5400 unit=rpm
